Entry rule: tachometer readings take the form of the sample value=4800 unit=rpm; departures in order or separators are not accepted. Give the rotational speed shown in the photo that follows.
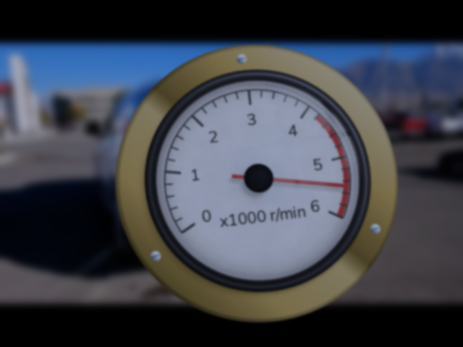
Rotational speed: value=5500 unit=rpm
